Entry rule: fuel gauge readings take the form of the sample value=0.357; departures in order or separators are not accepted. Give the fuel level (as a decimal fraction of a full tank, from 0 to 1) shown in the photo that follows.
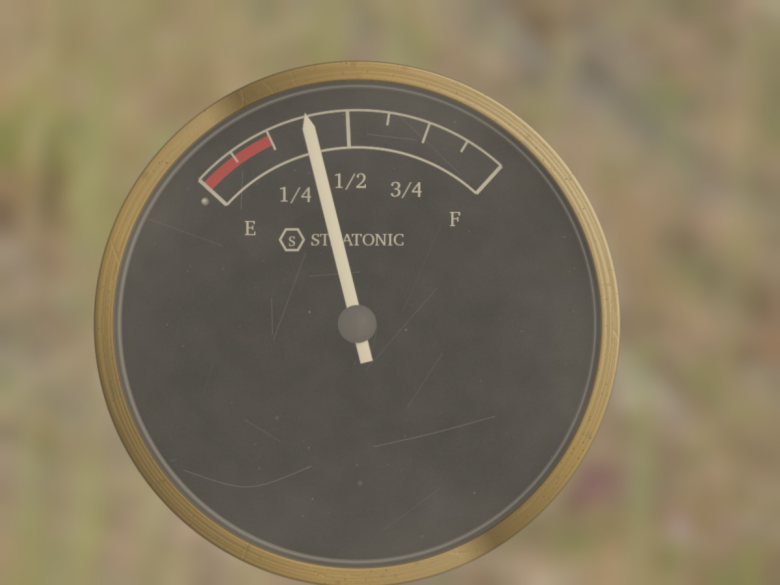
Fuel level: value=0.375
